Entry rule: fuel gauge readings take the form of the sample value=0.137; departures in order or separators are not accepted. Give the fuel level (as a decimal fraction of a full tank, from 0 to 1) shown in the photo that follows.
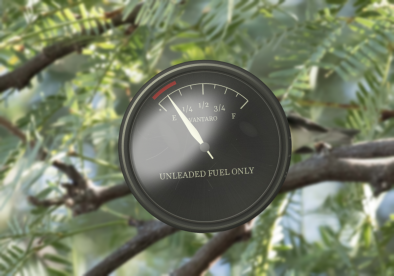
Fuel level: value=0.125
